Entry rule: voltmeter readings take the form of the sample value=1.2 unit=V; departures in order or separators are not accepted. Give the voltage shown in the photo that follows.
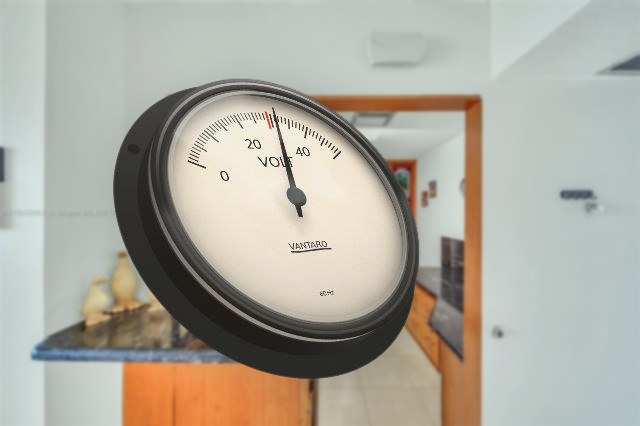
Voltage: value=30 unit=V
